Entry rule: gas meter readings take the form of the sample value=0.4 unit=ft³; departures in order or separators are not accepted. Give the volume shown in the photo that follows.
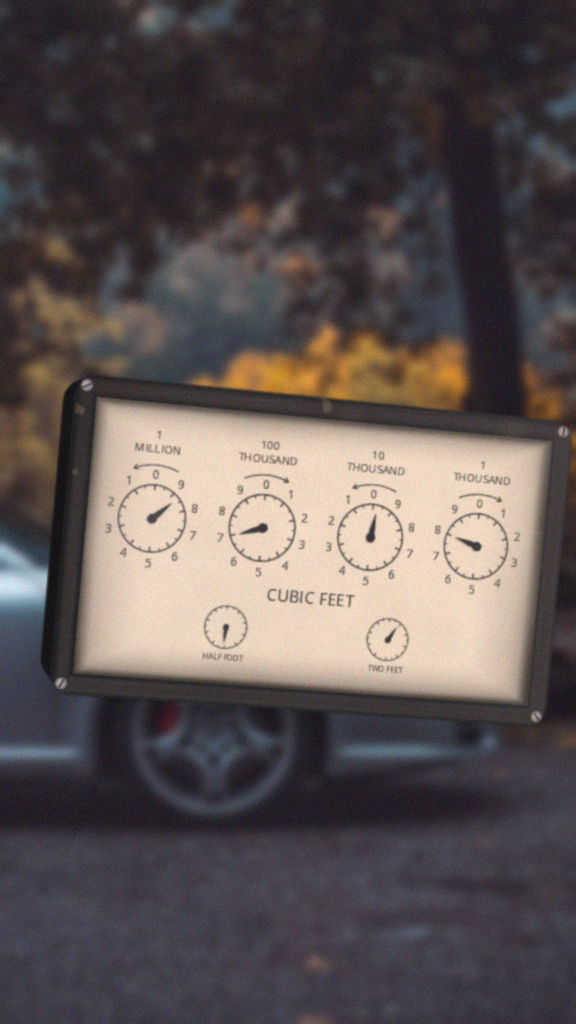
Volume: value=869800 unit=ft³
